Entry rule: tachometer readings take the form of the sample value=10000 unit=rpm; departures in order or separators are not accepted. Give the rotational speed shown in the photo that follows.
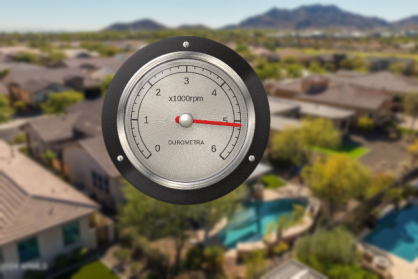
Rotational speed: value=5100 unit=rpm
